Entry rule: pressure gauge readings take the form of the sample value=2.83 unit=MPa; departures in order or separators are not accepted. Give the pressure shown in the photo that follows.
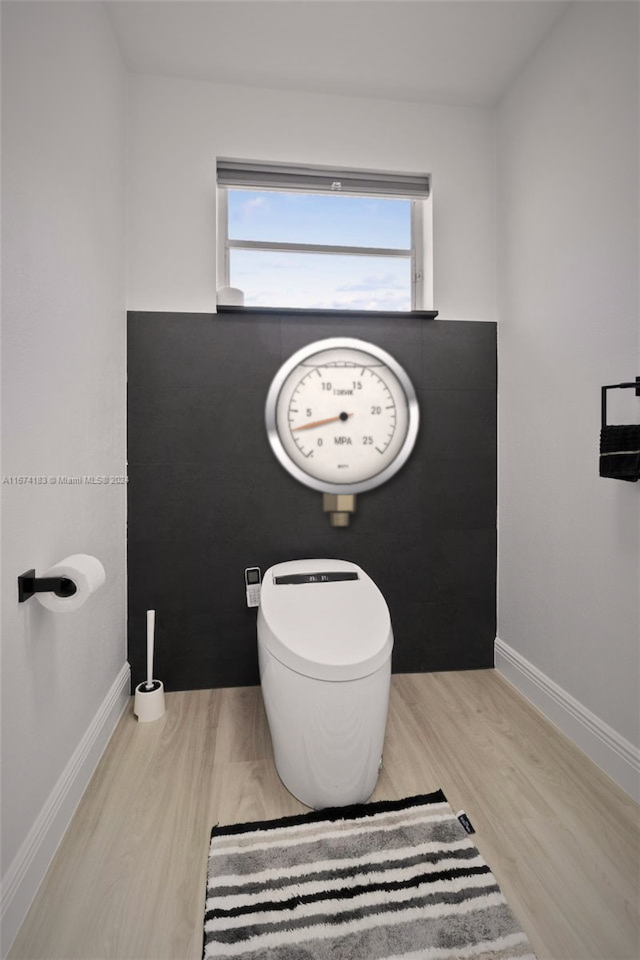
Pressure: value=3 unit=MPa
